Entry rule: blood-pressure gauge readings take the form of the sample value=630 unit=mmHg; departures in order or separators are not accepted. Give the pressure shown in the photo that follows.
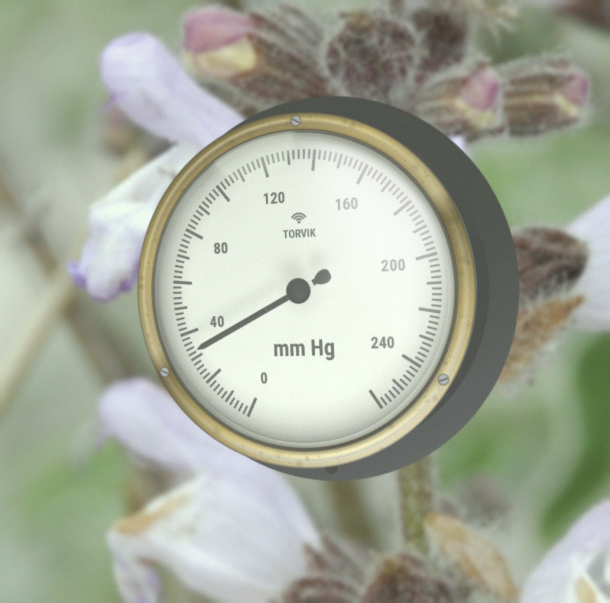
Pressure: value=32 unit=mmHg
